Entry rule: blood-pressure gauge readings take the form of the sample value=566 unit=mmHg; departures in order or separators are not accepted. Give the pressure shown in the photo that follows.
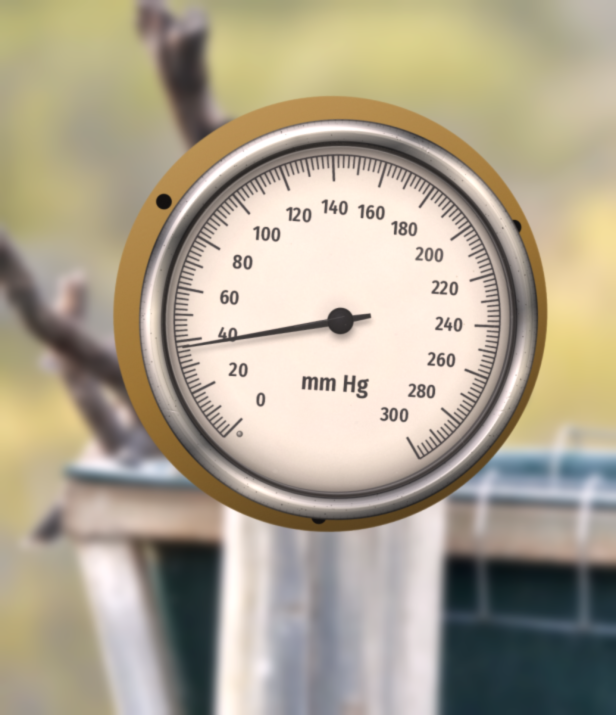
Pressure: value=38 unit=mmHg
